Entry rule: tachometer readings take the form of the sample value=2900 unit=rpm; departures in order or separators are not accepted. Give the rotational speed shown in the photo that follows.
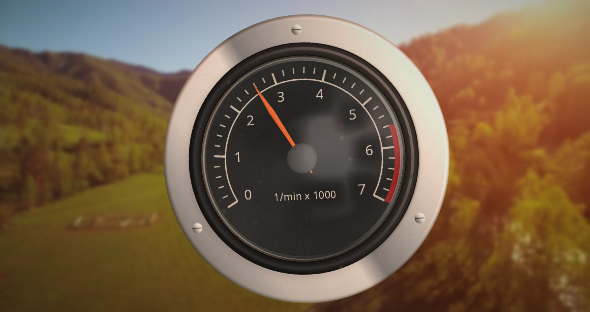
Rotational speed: value=2600 unit=rpm
